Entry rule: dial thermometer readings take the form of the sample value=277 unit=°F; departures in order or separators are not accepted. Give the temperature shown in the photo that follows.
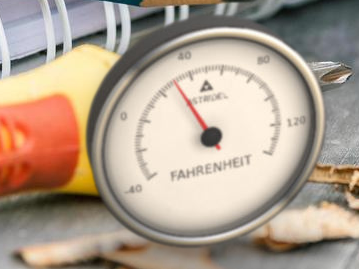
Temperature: value=30 unit=°F
